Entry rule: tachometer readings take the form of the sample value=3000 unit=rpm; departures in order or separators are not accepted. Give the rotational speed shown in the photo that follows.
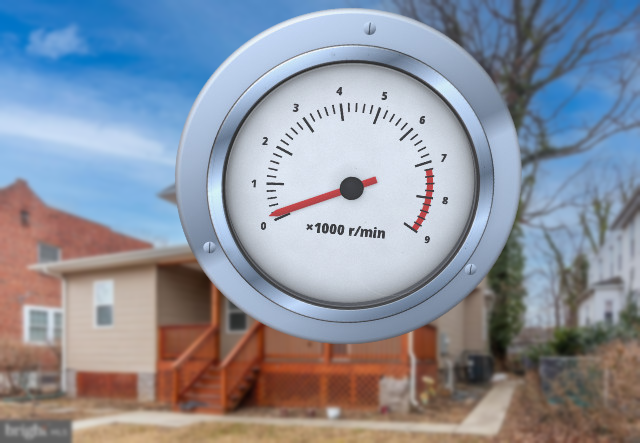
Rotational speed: value=200 unit=rpm
